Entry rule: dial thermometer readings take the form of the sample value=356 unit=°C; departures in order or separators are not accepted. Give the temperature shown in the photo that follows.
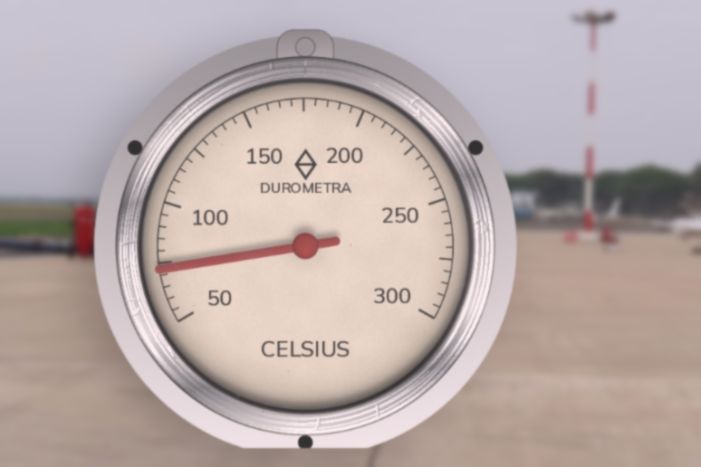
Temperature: value=72.5 unit=°C
